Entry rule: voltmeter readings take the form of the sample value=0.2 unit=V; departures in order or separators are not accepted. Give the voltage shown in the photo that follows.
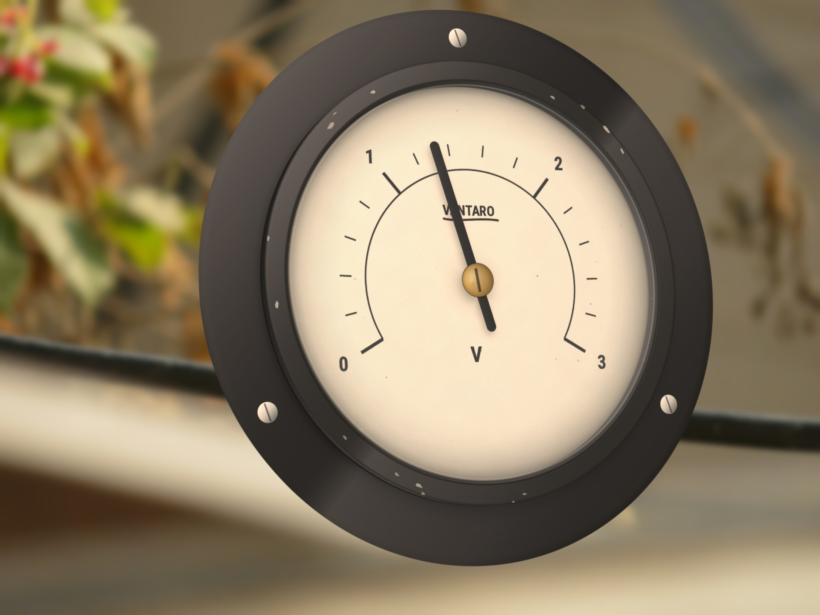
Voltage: value=1.3 unit=V
